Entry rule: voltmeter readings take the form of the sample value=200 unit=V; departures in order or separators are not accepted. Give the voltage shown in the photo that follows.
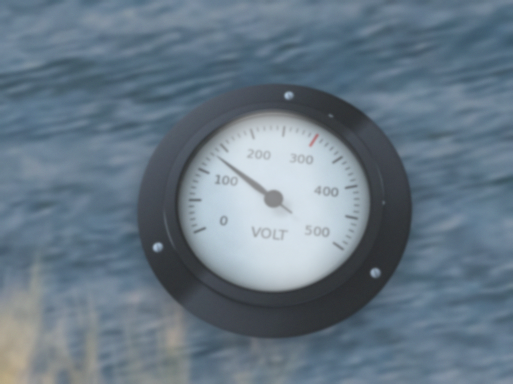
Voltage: value=130 unit=V
